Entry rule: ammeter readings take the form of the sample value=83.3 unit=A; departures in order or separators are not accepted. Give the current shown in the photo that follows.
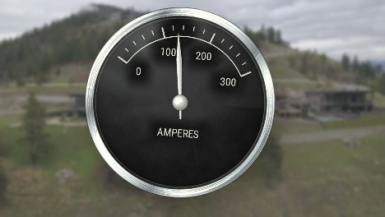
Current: value=130 unit=A
